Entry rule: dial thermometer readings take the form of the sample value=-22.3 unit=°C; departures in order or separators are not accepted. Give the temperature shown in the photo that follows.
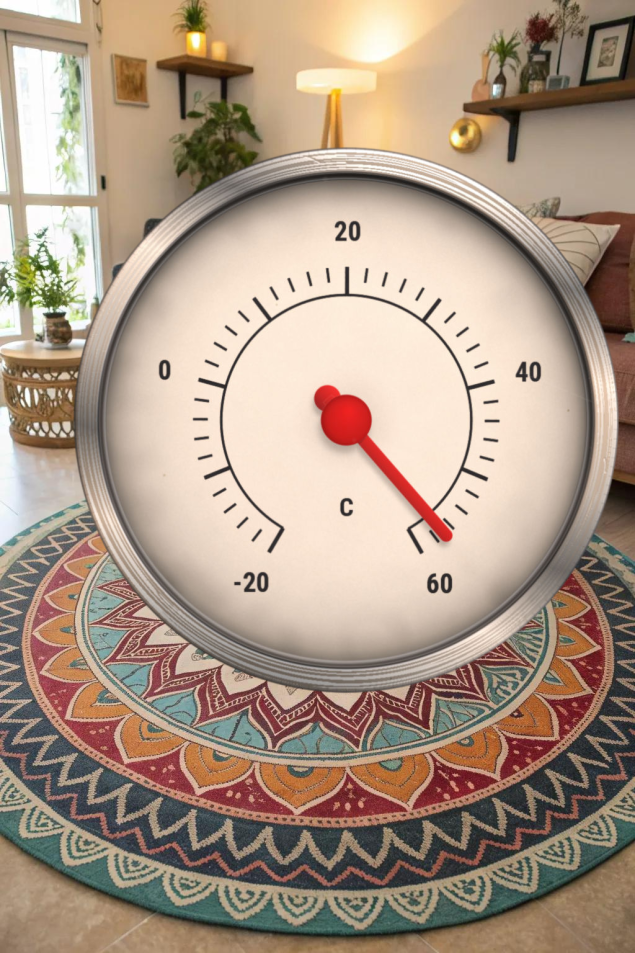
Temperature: value=57 unit=°C
